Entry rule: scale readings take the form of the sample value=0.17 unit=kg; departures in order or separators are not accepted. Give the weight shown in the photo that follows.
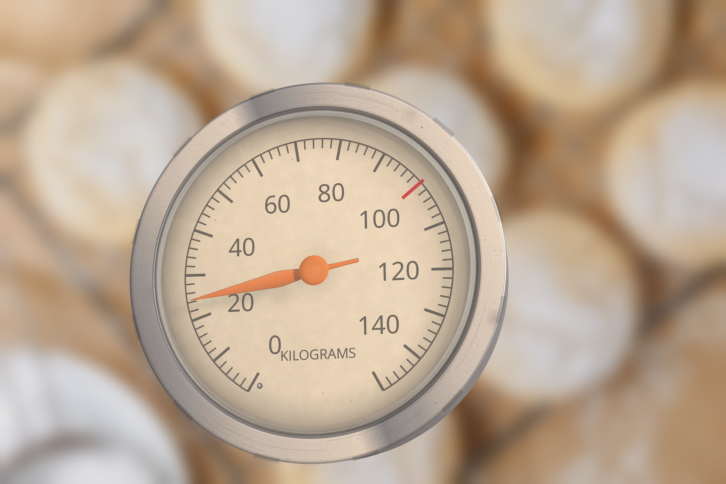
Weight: value=24 unit=kg
